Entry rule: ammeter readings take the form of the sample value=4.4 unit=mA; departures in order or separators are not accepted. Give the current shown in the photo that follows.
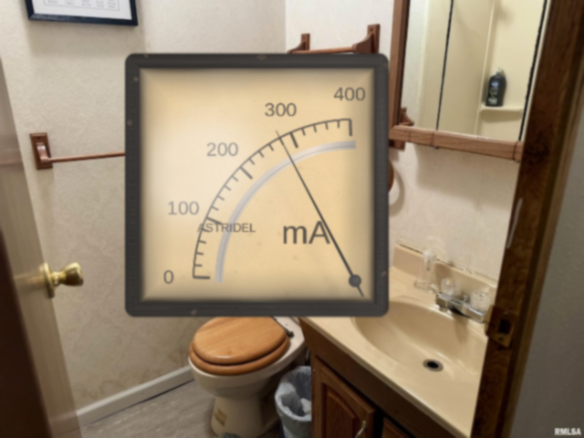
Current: value=280 unit=mA
